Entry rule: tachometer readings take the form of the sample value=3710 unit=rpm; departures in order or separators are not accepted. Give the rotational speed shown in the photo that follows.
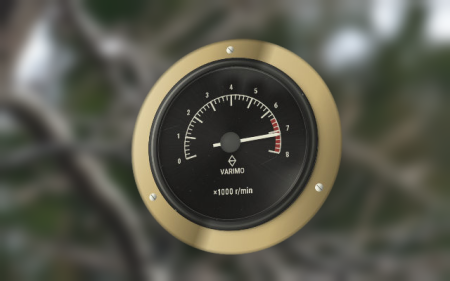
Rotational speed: value=7200 unit=rpm
